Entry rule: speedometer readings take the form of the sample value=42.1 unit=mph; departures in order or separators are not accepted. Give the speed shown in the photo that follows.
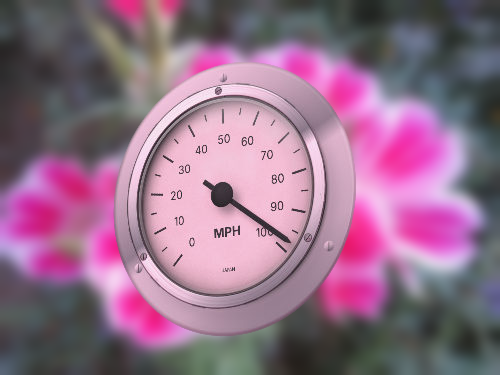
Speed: value=97.5 unit=mph
